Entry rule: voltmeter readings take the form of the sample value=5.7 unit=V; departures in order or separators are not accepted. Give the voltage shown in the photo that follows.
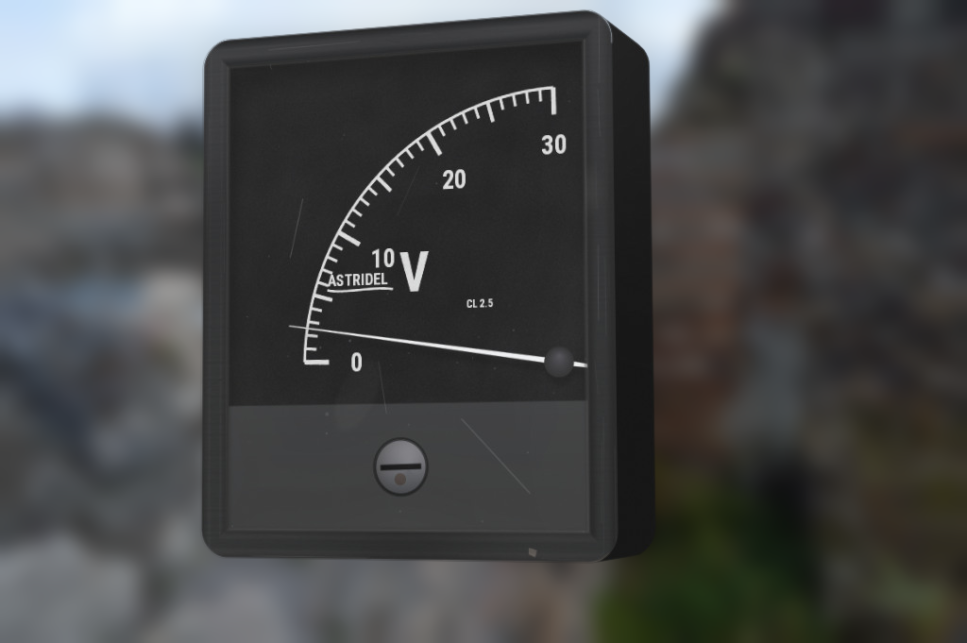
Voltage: value=2.5 unit=V
